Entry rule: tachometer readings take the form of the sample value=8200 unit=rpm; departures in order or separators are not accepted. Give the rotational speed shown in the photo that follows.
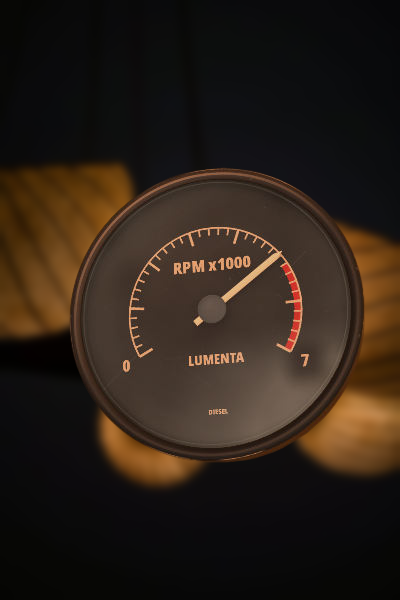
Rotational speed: value=5000 unit=rpm
